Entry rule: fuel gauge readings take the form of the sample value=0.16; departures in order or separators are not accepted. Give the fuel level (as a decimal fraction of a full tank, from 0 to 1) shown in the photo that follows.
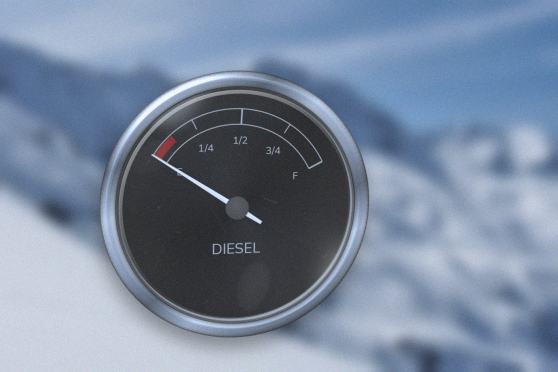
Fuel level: value=0
